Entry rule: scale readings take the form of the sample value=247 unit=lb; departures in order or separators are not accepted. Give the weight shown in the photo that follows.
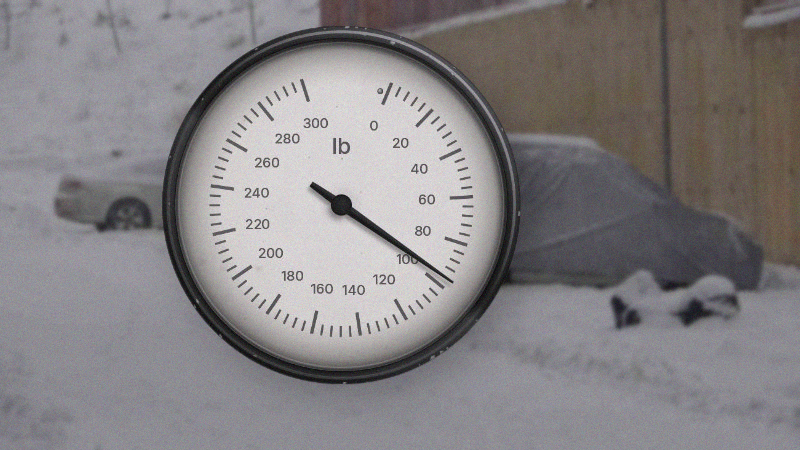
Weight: value=96 unit=lb
